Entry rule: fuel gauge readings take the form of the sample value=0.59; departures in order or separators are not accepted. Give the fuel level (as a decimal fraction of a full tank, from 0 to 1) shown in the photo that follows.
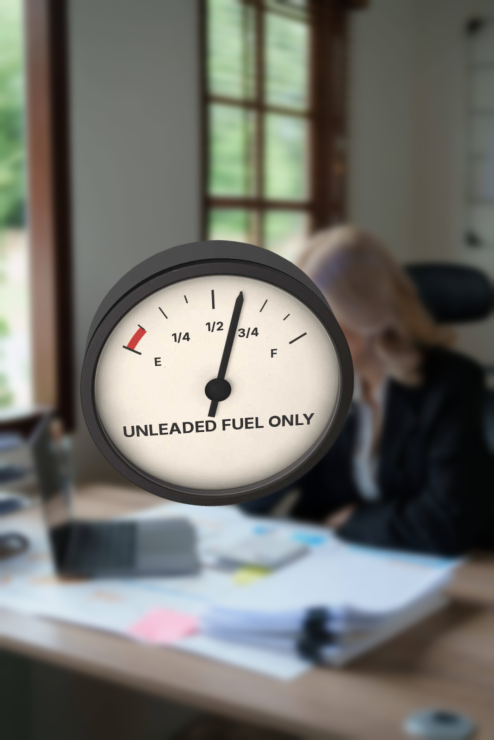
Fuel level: value=0.625
